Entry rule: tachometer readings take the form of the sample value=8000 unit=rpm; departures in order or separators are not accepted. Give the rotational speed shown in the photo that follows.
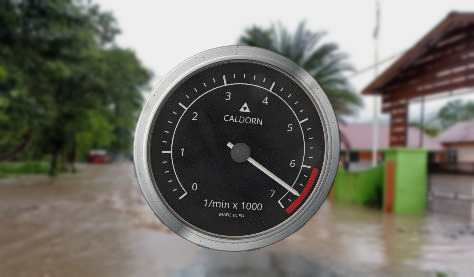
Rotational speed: value=6600 unit=rpm
